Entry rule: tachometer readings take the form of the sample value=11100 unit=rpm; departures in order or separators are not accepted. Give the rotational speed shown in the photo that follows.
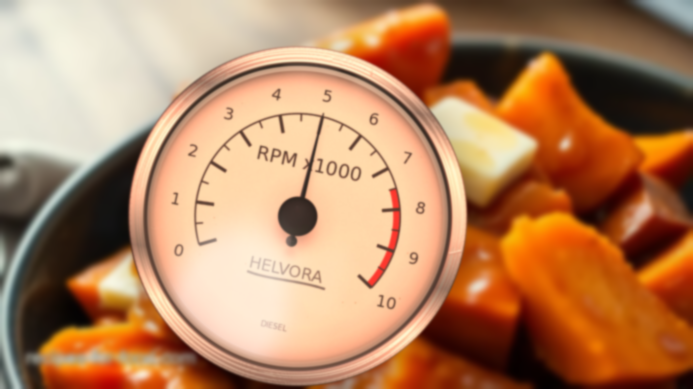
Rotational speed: value=5000 unit=rpm
